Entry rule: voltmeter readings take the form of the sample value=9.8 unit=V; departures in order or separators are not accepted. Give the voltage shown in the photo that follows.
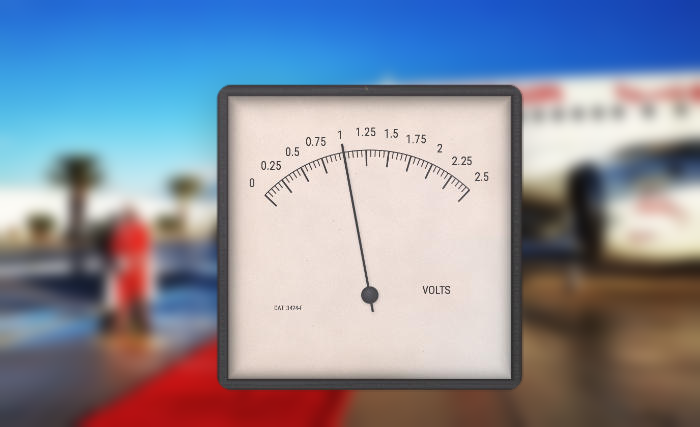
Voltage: value=1 unit=V
